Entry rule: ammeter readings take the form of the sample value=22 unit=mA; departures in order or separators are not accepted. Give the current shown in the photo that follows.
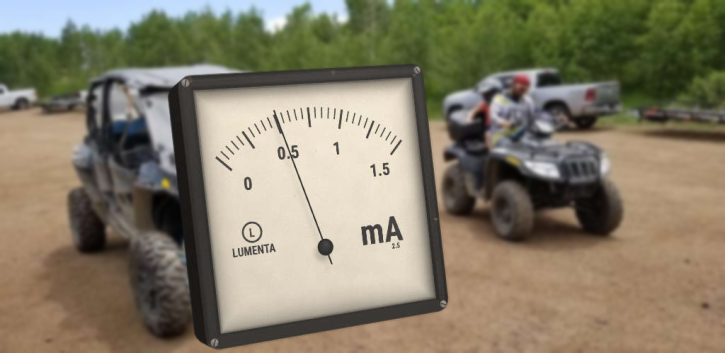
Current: value=0.5 unit=mA
